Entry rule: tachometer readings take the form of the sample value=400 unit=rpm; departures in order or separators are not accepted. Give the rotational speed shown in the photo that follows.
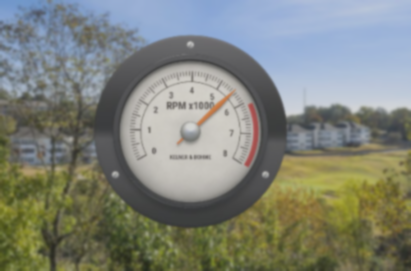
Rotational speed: value=5500 unit=rpm
